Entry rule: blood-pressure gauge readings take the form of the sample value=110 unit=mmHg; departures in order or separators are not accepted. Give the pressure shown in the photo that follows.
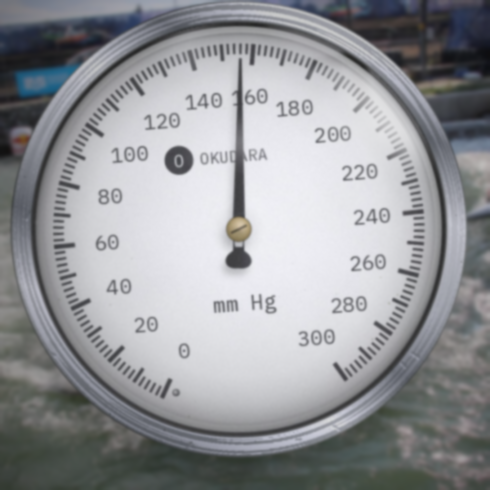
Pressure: value=156 unit=mmHg
